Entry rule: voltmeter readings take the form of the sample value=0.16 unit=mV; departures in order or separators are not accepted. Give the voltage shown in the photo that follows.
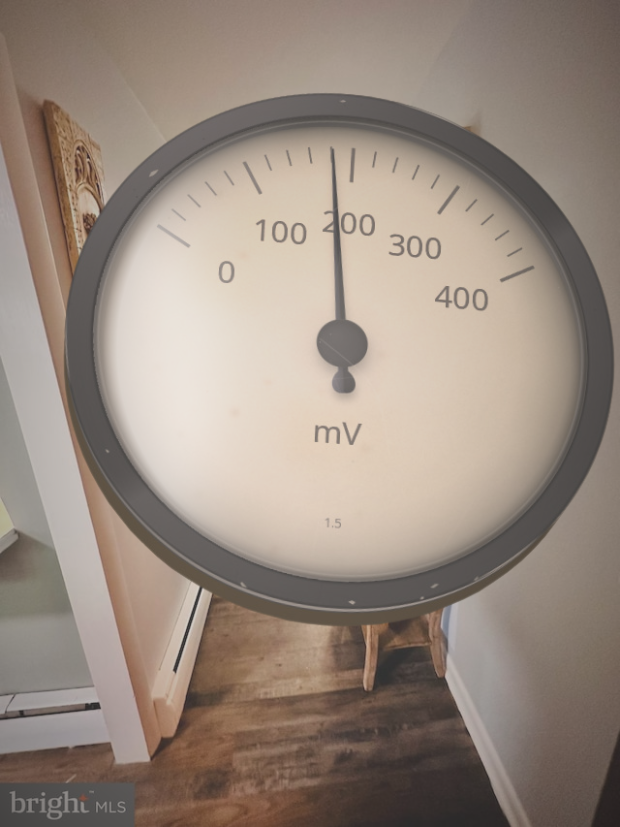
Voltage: value=180 unit=mV
